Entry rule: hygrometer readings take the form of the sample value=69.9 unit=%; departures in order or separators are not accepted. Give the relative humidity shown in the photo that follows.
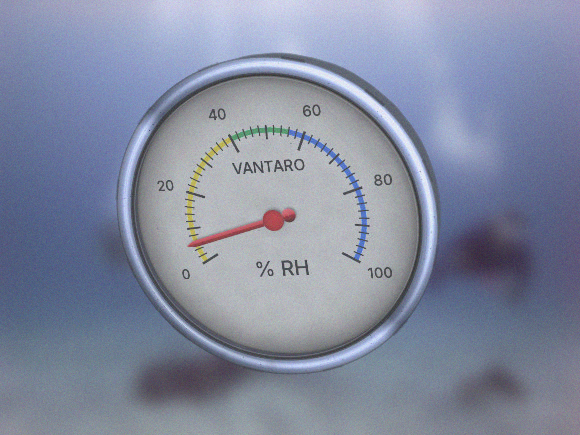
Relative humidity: value=6 unit=%
